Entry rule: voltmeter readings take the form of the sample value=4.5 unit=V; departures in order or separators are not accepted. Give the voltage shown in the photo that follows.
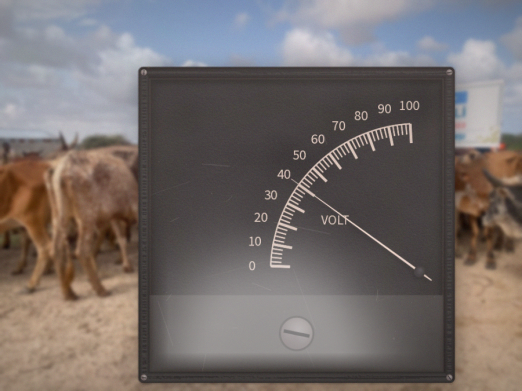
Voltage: value=40 unit=V
